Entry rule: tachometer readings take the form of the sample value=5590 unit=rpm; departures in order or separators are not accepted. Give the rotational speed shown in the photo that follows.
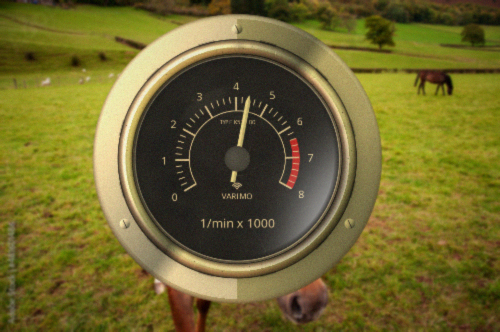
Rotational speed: value=4400 unit=rpm
